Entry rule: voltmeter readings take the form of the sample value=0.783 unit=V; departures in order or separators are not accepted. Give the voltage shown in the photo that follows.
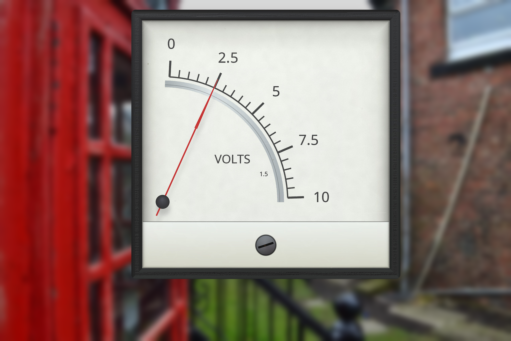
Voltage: value=2.5 unit=V
